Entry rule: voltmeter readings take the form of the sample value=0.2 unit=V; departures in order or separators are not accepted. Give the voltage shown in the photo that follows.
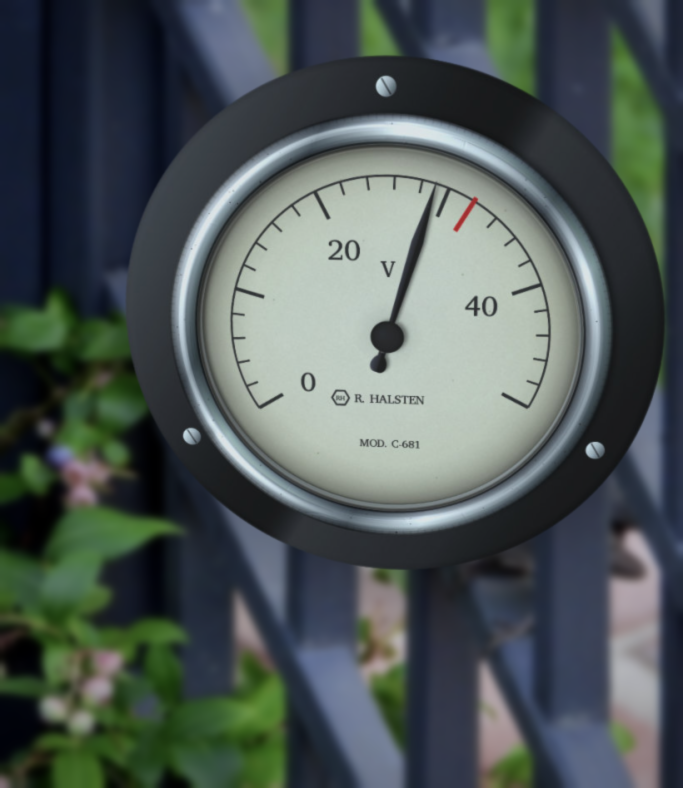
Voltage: value=29 unit=V
